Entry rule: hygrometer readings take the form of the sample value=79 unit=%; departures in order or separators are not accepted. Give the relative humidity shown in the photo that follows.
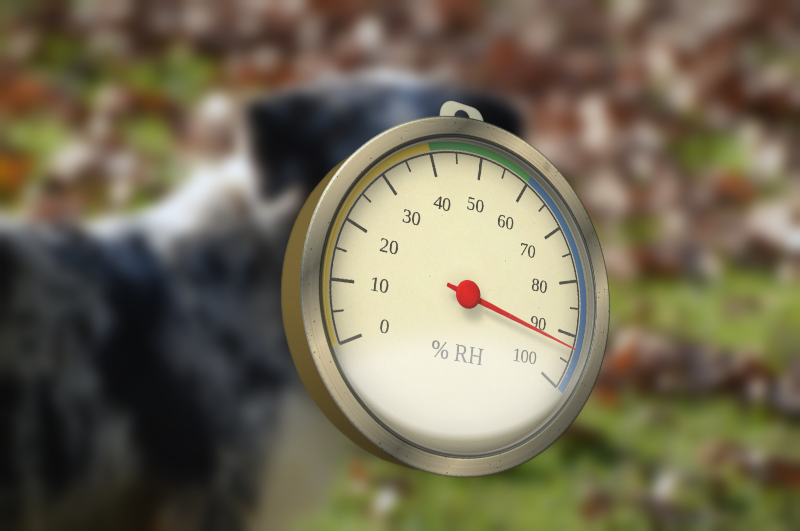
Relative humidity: value=92.5 unit=%
